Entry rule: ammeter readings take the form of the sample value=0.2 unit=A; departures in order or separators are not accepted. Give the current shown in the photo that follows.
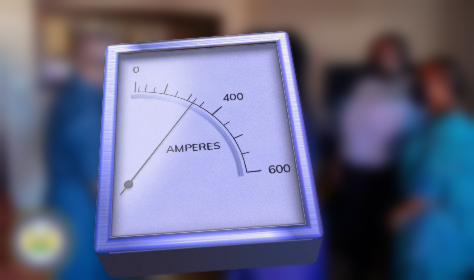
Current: value=325 unit=A
